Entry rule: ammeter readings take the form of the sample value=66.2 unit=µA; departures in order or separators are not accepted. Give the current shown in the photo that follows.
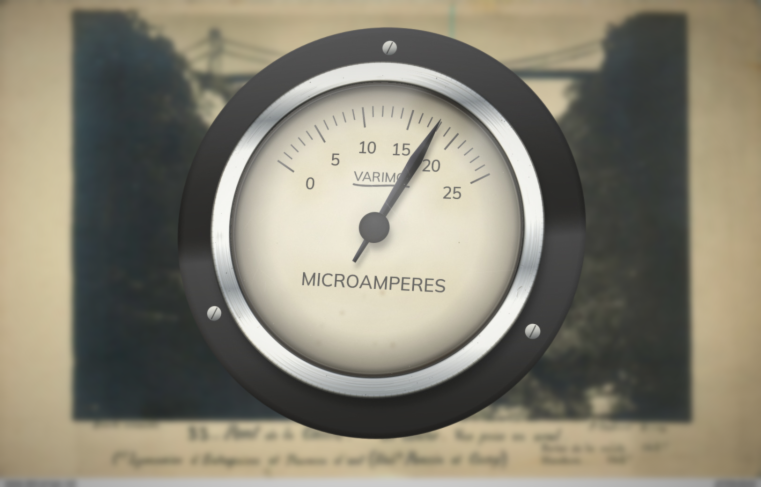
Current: value=18 unit=µA
